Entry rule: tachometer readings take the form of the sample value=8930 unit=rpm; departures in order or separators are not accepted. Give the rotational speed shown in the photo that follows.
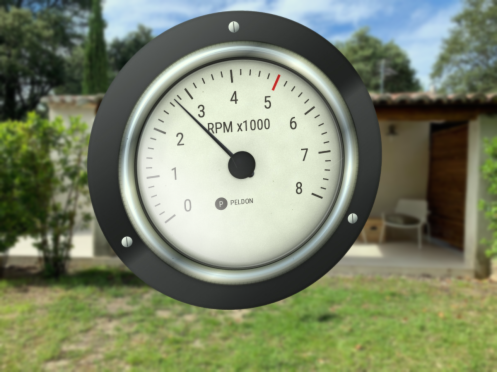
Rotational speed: value=2700 unit=rpm
